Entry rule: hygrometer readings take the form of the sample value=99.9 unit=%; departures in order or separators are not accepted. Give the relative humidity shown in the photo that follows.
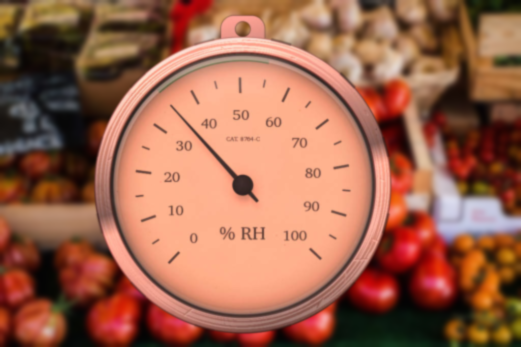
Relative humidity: value=35 unit=%
